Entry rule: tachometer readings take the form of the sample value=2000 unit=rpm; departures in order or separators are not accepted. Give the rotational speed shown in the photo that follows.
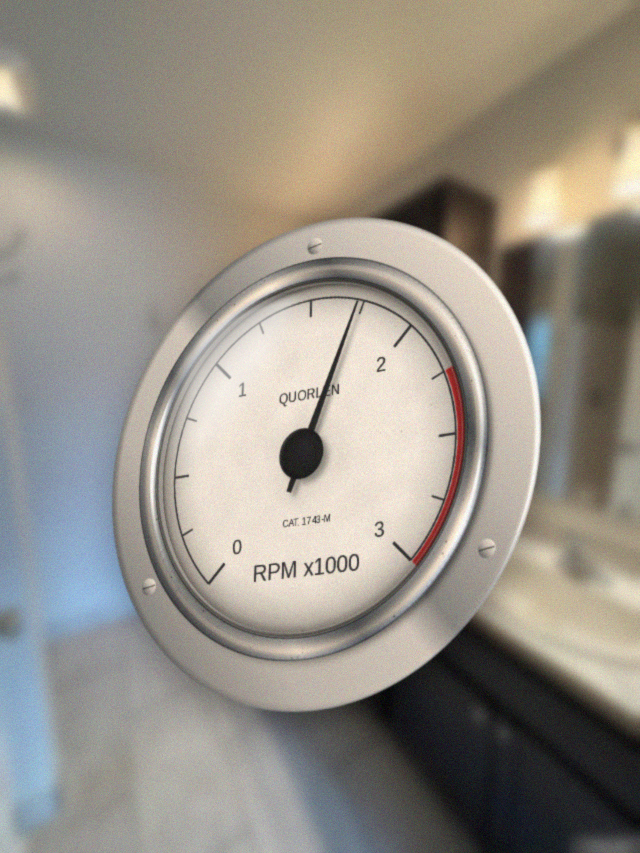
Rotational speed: value=1750 unit=rpm
